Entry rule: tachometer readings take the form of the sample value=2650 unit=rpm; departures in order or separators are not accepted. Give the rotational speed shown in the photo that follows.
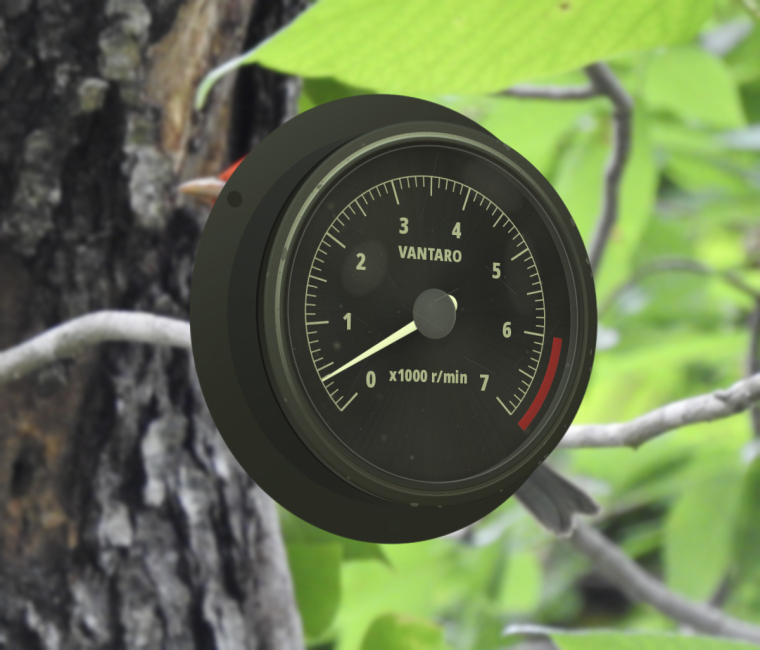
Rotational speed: value=400 unit=rpm
